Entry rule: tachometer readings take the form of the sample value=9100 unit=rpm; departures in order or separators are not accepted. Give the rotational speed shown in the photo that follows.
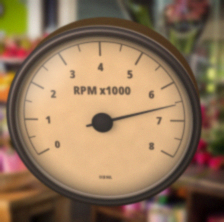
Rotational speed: value=6500 unit=rpm
